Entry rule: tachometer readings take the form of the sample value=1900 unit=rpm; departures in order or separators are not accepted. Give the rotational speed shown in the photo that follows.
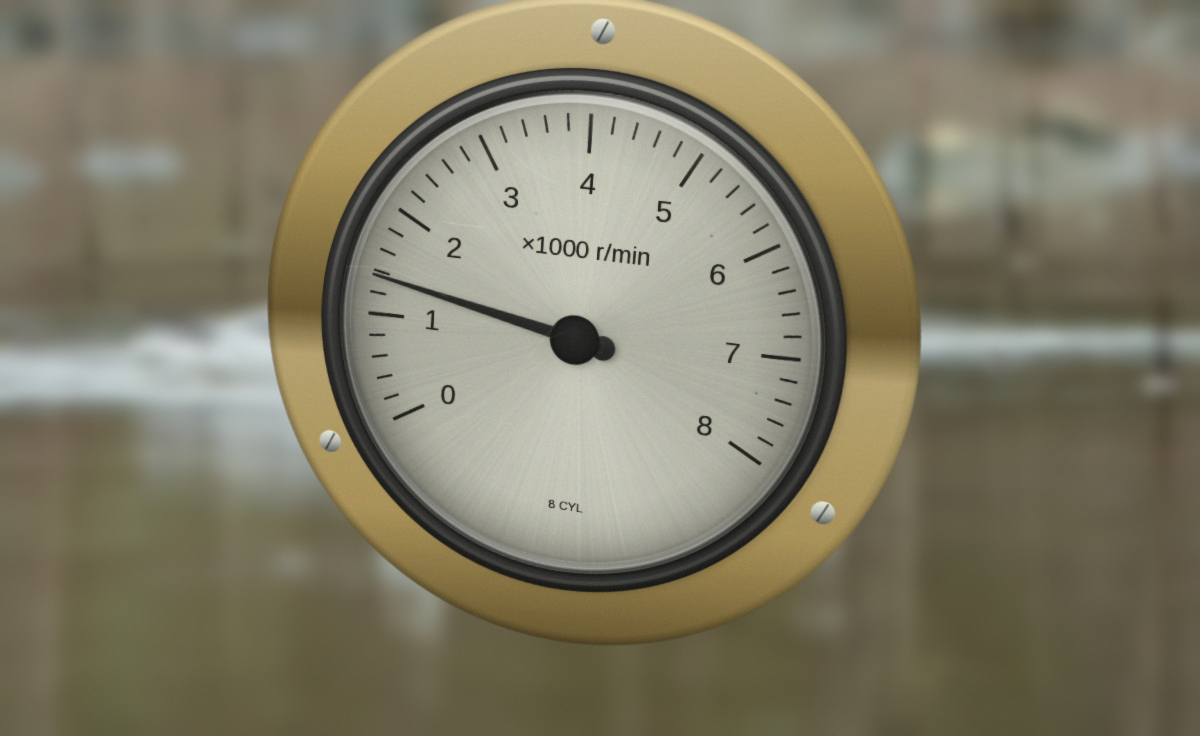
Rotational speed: value=1400 unit=rpm
